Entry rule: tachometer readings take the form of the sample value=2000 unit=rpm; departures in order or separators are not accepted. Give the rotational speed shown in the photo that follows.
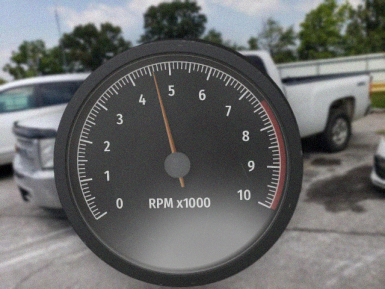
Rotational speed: value=4600 unit=rpm
